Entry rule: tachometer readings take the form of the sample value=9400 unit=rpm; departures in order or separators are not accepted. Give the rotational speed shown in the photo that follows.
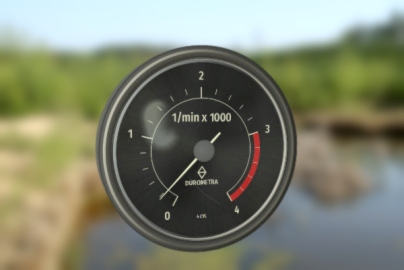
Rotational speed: value=200 unit=rpm
